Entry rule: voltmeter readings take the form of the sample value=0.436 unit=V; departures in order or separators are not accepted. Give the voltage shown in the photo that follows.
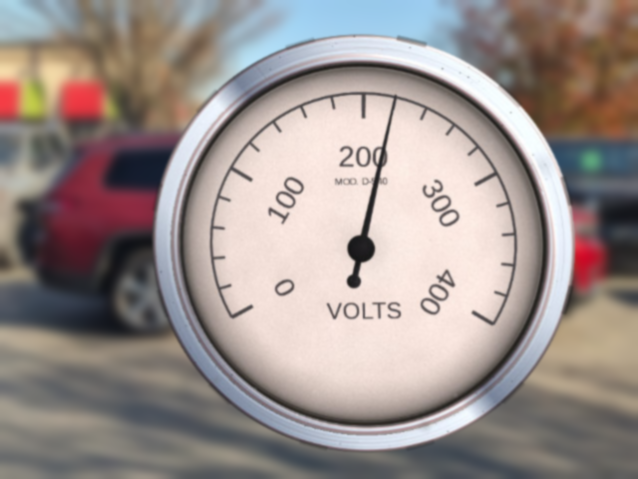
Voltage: value=220 unit=V
